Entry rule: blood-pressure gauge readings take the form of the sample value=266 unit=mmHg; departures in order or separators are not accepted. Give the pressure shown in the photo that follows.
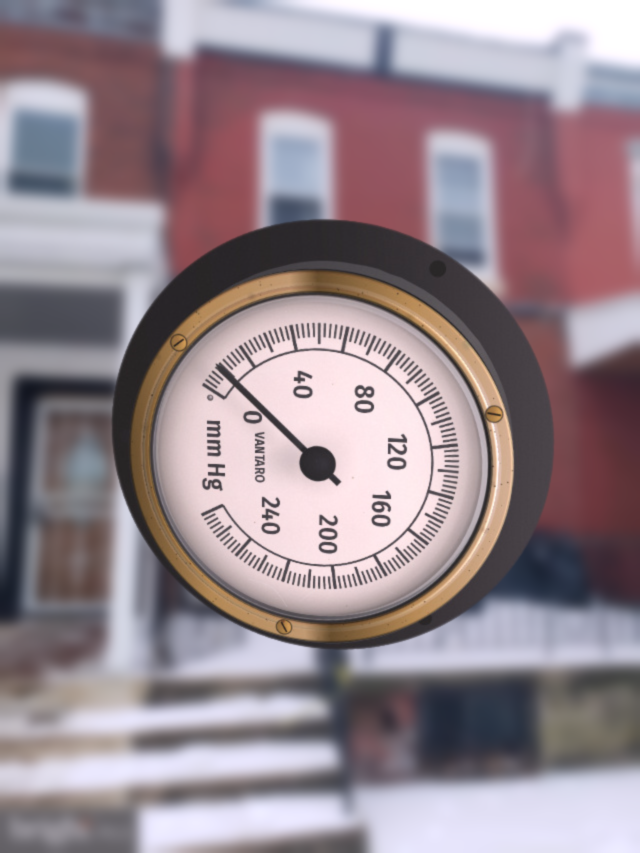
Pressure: value=10 unit=mmHg
